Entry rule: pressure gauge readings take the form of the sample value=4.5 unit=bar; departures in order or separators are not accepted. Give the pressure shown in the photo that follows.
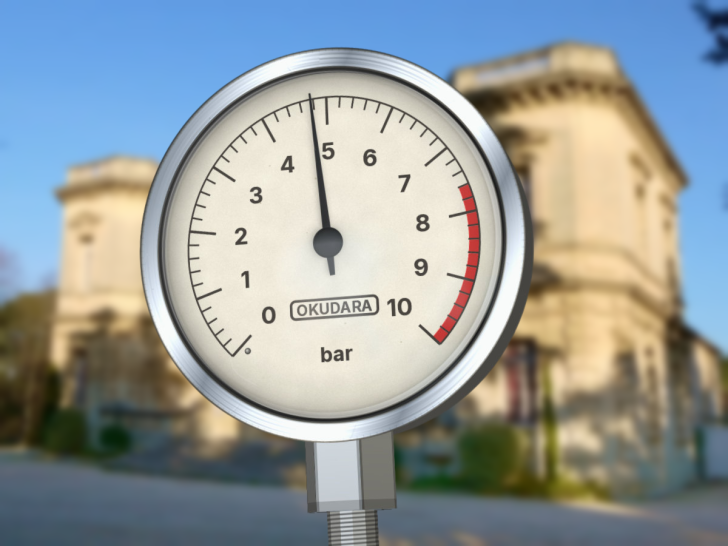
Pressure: value=4.8 unit=bar
